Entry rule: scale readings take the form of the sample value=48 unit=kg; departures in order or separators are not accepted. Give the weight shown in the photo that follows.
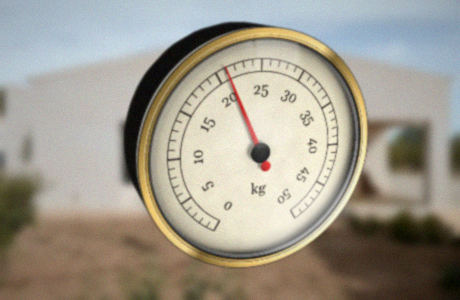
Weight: value=21 unit=kg
